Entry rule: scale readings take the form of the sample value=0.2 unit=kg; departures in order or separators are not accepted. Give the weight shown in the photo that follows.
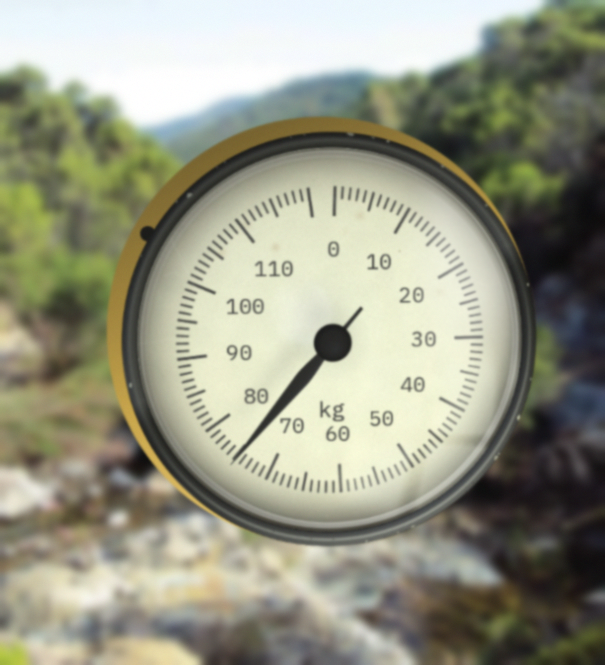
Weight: value=75 unit=kg
